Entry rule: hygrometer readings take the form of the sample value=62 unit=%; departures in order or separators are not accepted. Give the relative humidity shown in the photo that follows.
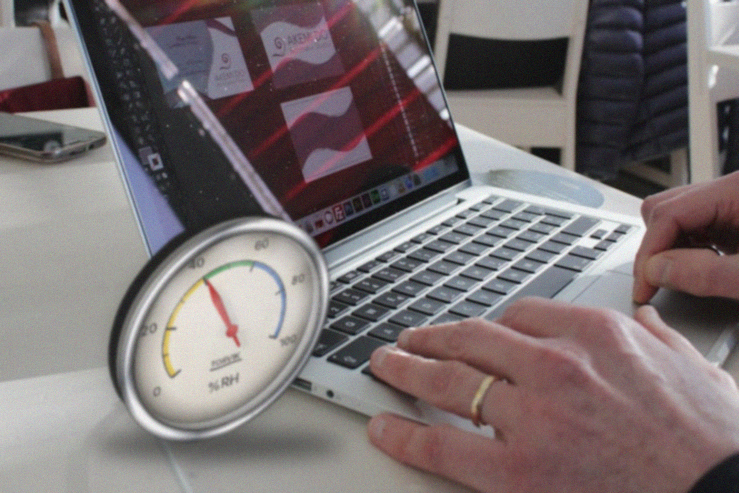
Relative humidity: value=40 unit=%
